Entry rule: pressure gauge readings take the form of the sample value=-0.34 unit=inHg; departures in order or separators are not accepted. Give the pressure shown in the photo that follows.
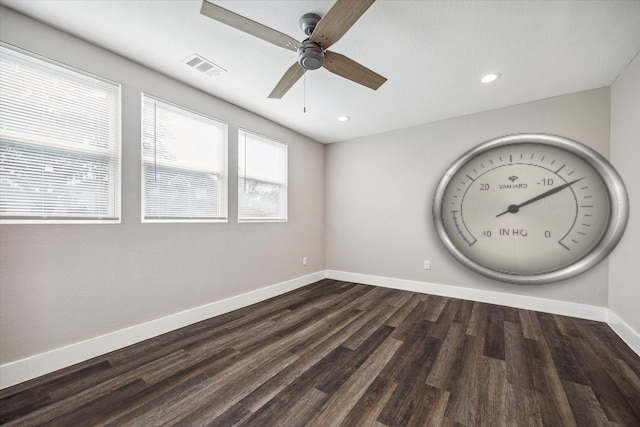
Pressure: value=-8 unit=inHg
